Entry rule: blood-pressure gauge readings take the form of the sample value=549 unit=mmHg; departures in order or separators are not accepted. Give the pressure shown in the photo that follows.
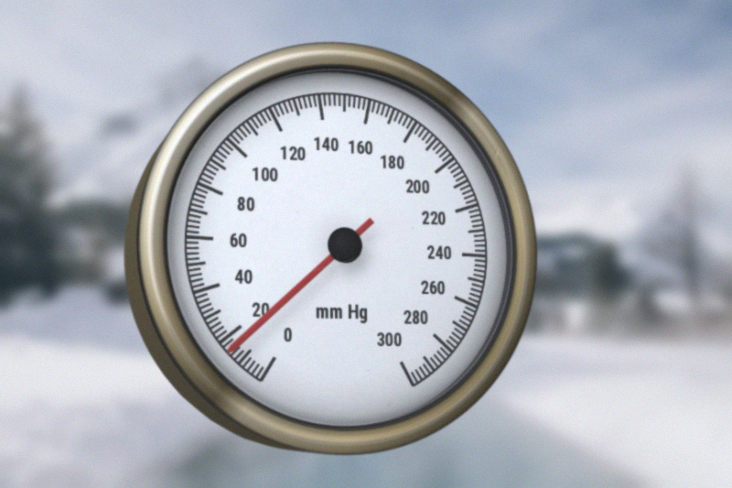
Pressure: value=16 unit=mmHg
